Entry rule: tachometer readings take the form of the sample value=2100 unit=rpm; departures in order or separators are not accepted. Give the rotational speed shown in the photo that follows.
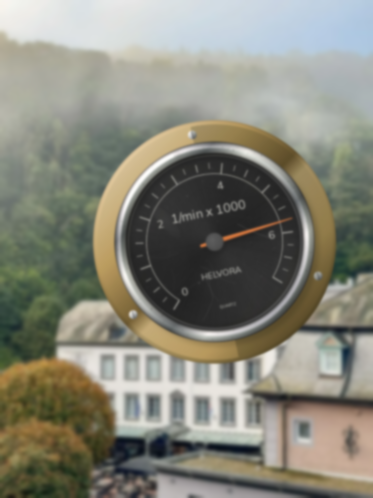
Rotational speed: value=5750 unit=rpm
